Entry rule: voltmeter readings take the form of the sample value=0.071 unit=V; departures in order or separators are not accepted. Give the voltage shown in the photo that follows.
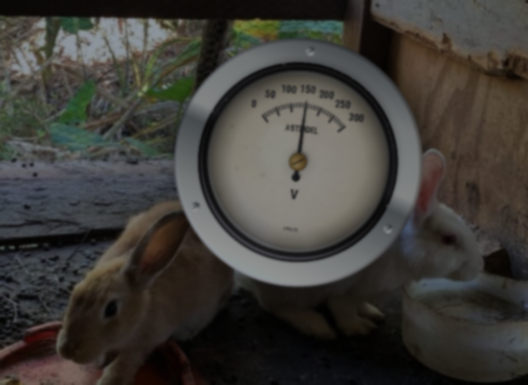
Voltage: value=150 unit=V
